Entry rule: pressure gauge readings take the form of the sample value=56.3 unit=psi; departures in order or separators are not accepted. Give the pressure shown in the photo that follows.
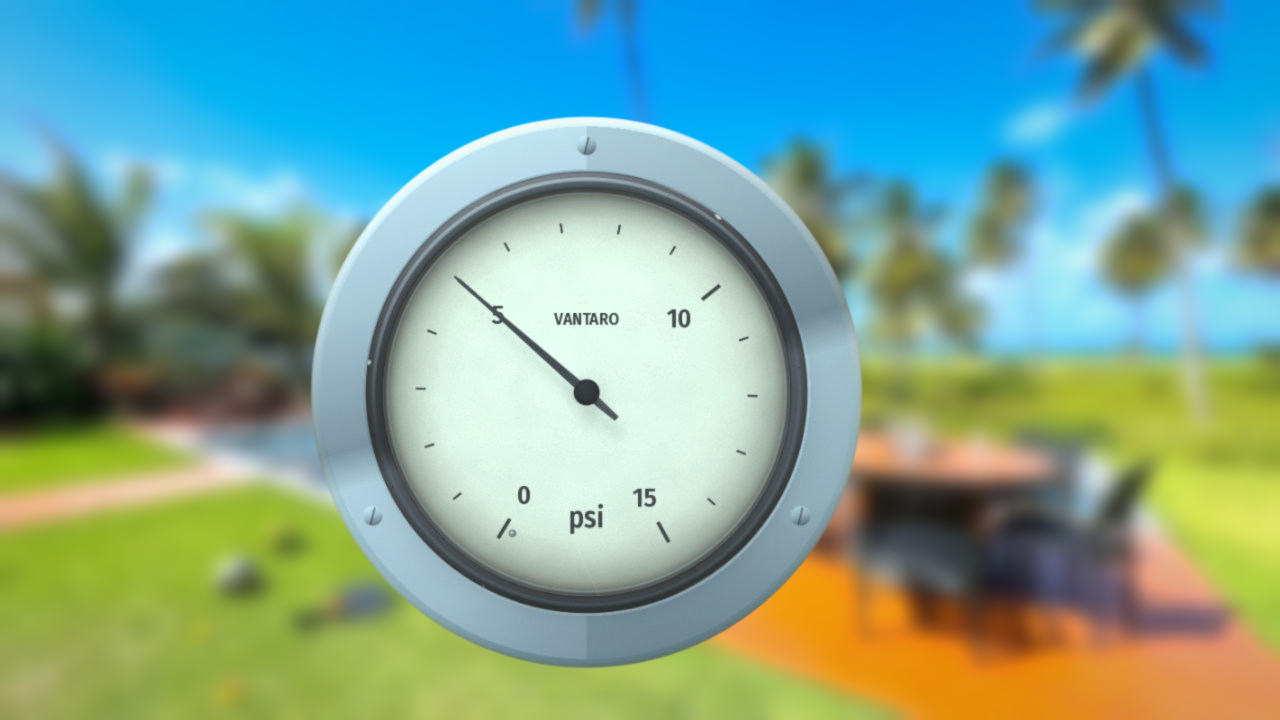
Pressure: value=5 unit=psi
